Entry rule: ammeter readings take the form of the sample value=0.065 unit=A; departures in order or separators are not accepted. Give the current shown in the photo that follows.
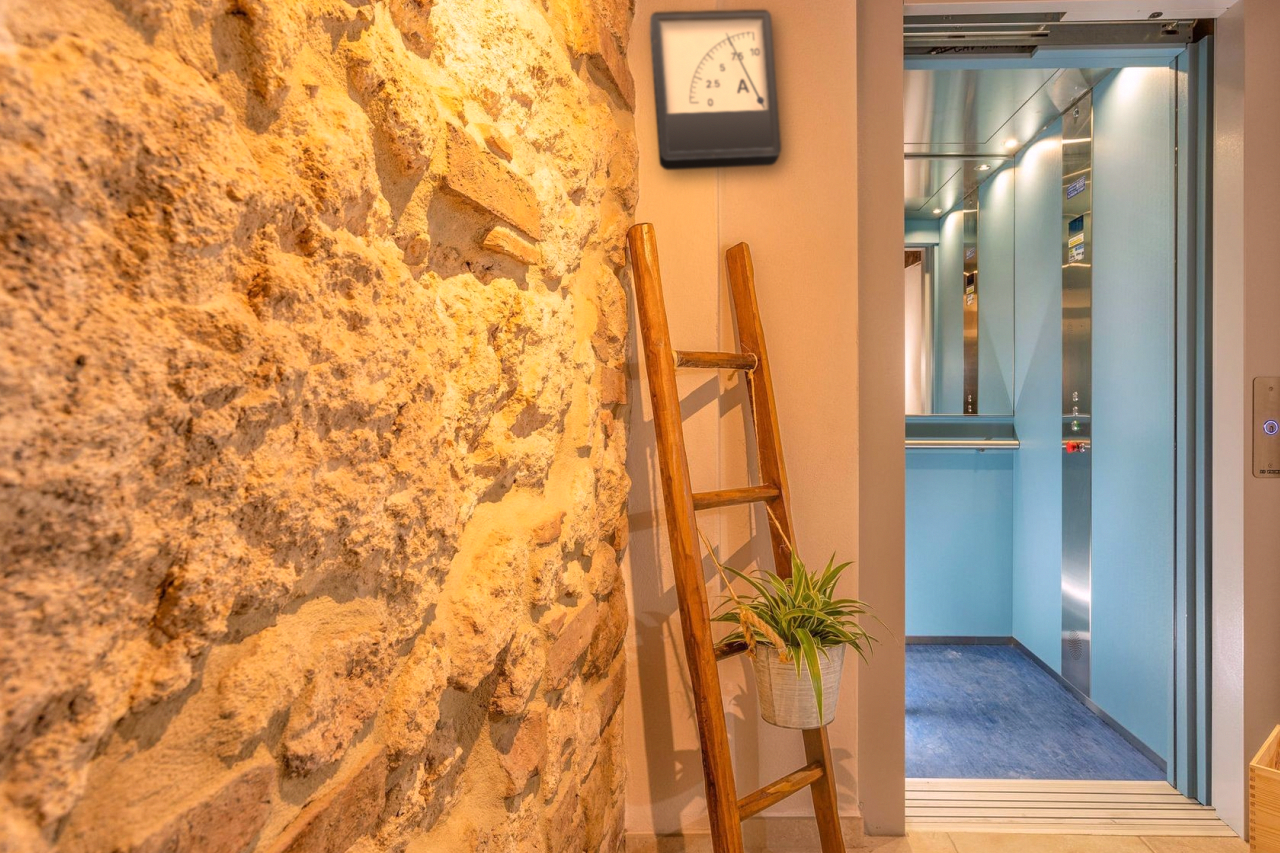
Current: value=7.5 unit=A
